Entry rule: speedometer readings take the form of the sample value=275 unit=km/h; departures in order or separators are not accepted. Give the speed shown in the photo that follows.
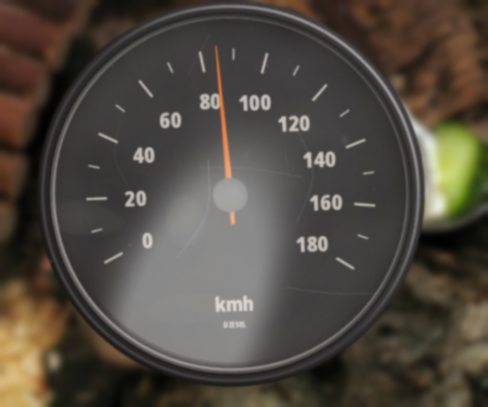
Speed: value=85 unit=km/h
